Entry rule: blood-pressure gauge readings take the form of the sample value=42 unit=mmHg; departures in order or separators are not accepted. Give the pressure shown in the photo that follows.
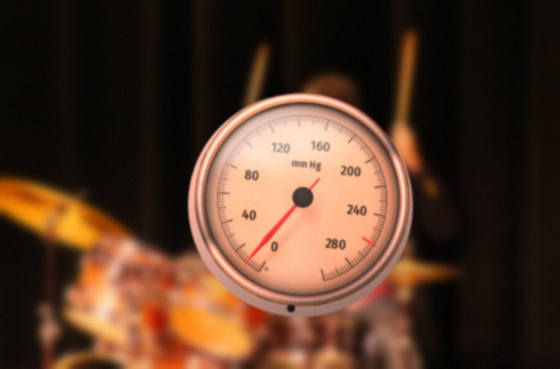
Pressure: value=10 unit=mmHg
